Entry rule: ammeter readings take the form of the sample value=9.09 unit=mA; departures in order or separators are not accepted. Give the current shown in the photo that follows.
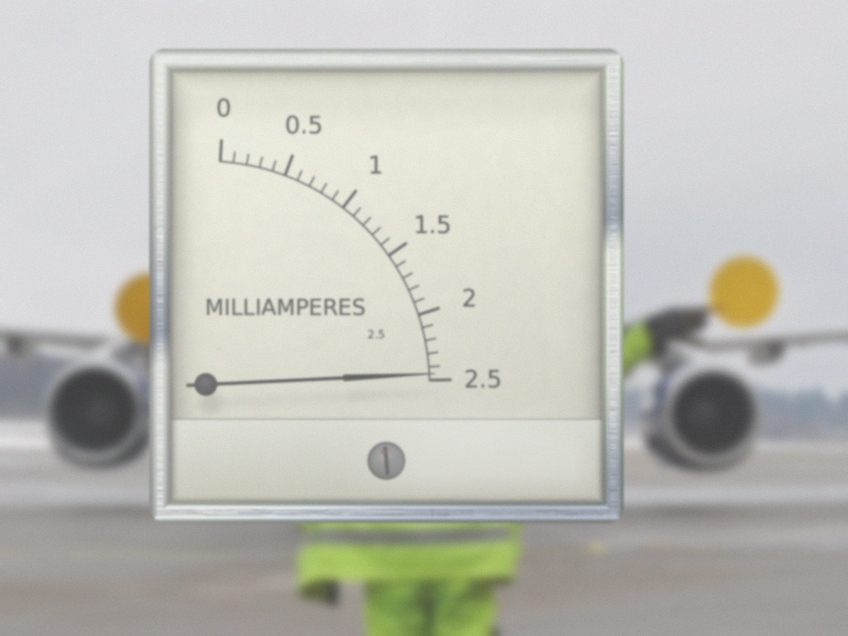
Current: value=2.45 unit=mA
